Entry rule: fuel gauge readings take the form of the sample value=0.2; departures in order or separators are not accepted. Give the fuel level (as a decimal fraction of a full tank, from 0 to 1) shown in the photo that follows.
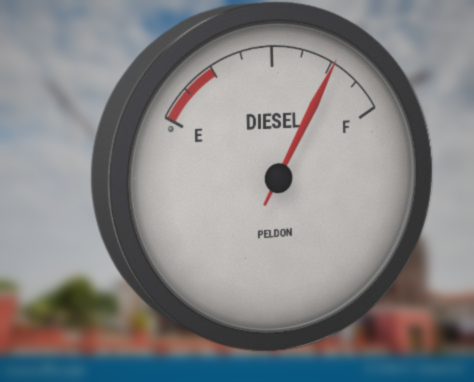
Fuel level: value=0.75
